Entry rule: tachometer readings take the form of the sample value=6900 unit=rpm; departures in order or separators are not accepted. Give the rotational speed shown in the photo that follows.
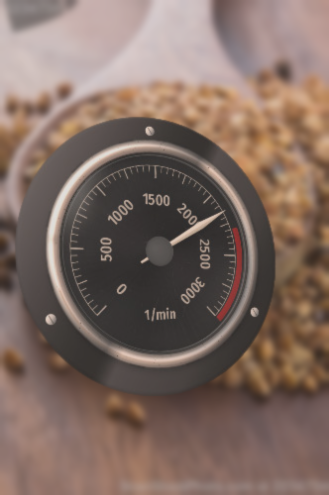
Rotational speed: value=2150 unit=rpm
